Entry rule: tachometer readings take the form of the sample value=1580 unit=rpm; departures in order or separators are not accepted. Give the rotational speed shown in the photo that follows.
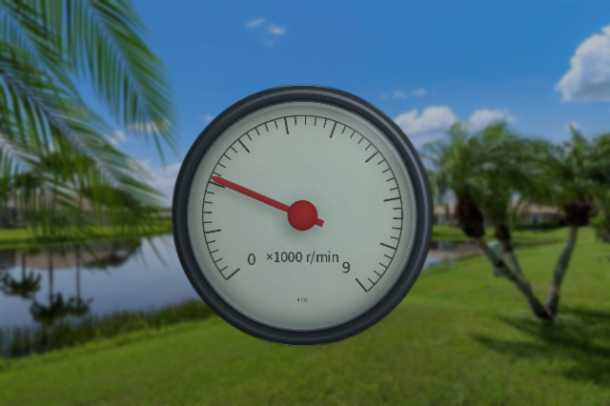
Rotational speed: value=2100 unit=rpm
